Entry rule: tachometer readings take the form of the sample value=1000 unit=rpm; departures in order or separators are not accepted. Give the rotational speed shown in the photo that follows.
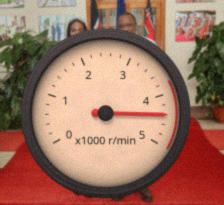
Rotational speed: value=4400 unit=rpm
